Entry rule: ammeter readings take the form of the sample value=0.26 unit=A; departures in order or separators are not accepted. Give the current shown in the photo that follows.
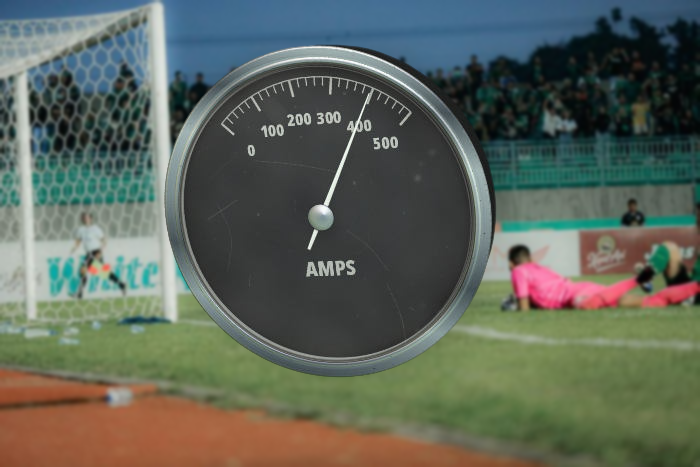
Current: value=400 unit=A
